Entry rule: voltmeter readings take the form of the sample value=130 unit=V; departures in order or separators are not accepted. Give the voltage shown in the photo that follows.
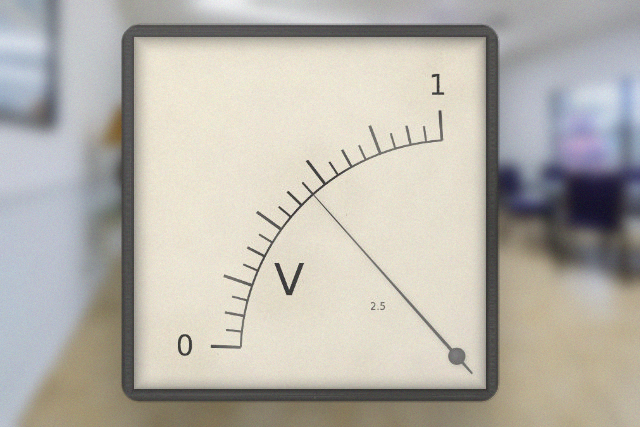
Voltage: value=0.55 unit=V
